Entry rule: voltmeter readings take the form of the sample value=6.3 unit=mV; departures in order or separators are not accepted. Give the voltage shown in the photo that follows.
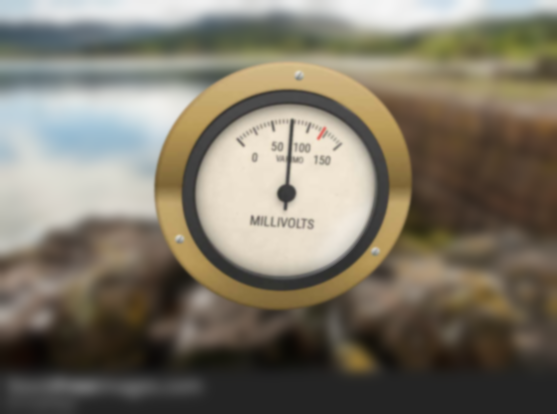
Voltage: value=75 unit=mV
